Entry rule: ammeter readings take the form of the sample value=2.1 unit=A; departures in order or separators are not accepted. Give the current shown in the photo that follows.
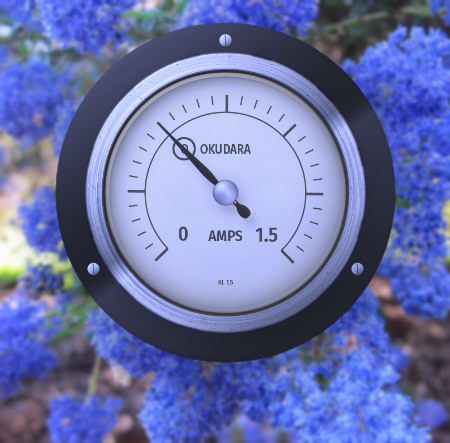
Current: value=0.5 unit=A
